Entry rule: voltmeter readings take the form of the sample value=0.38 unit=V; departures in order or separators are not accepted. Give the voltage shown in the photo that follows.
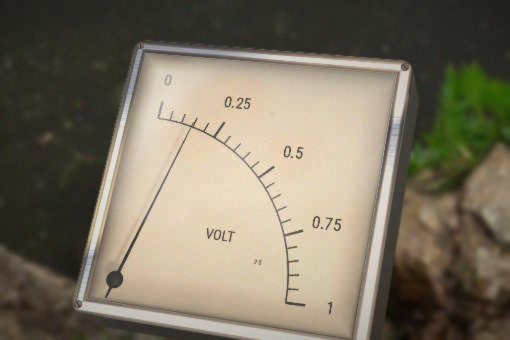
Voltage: value=0.15 unit=V
